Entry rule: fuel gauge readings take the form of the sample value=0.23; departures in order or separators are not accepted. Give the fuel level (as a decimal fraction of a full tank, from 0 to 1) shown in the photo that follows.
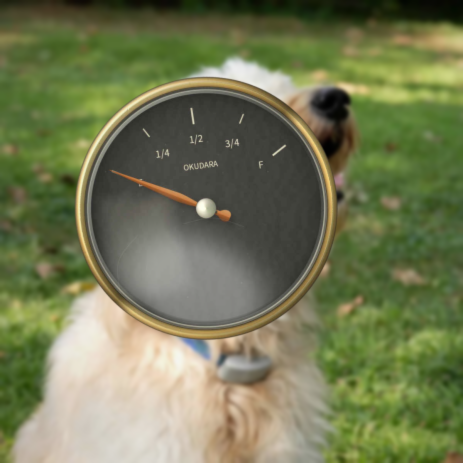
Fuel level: value=0
